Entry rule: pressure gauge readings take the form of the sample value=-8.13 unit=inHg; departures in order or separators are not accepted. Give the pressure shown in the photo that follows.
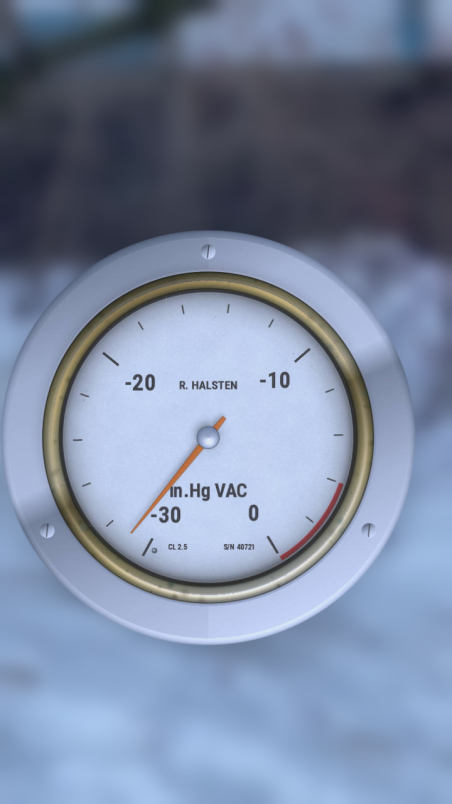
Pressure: value=-29 unit=inHg
